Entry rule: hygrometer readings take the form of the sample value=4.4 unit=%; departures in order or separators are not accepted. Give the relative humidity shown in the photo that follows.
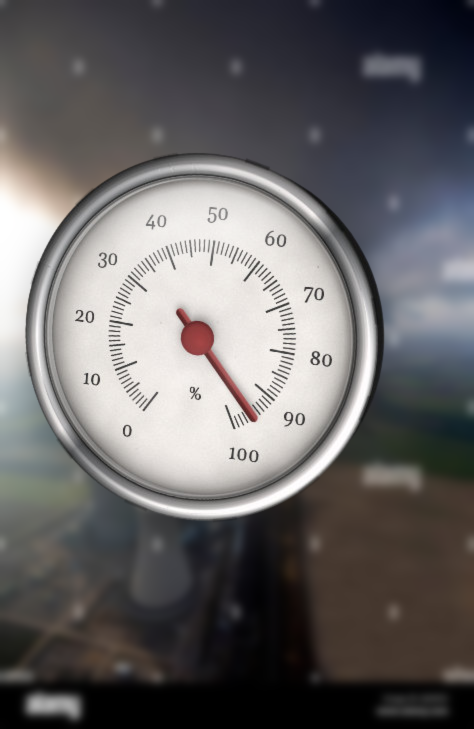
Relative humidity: value=95 unit=%
